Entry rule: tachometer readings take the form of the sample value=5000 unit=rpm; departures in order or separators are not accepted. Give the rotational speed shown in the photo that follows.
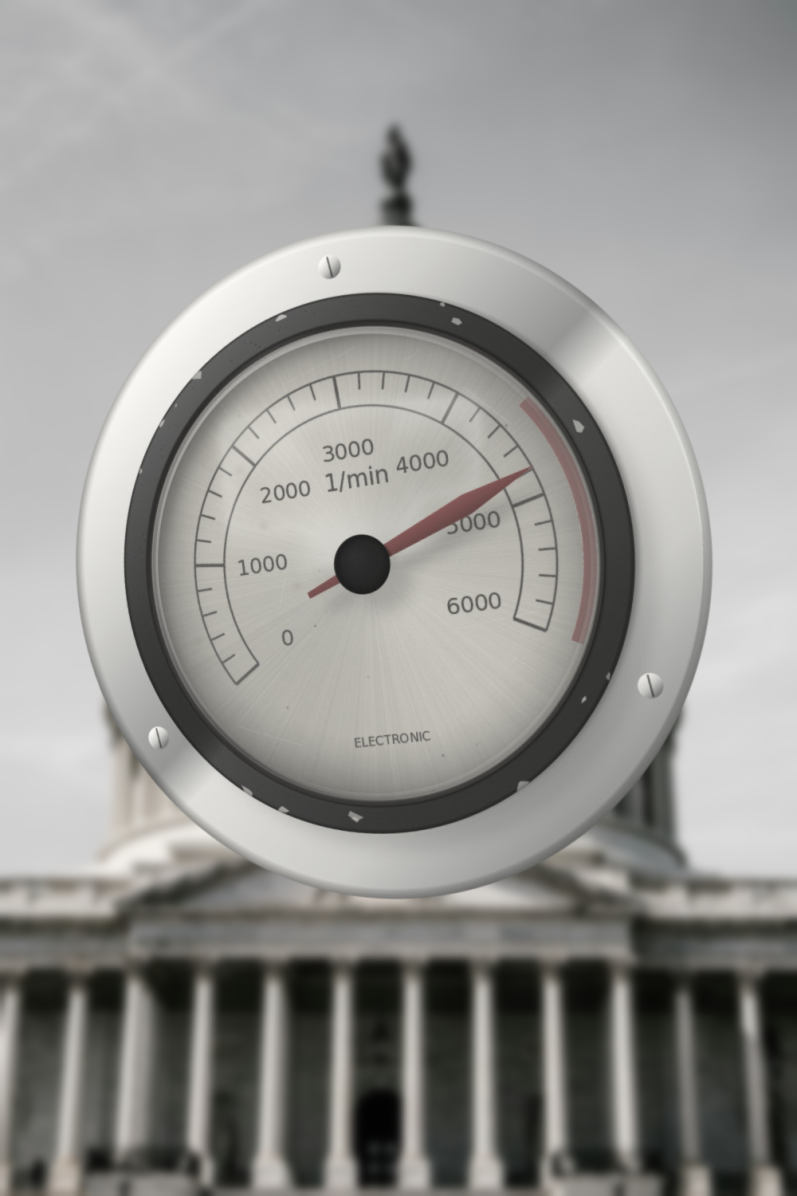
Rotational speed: value=4800 unit=rpm
